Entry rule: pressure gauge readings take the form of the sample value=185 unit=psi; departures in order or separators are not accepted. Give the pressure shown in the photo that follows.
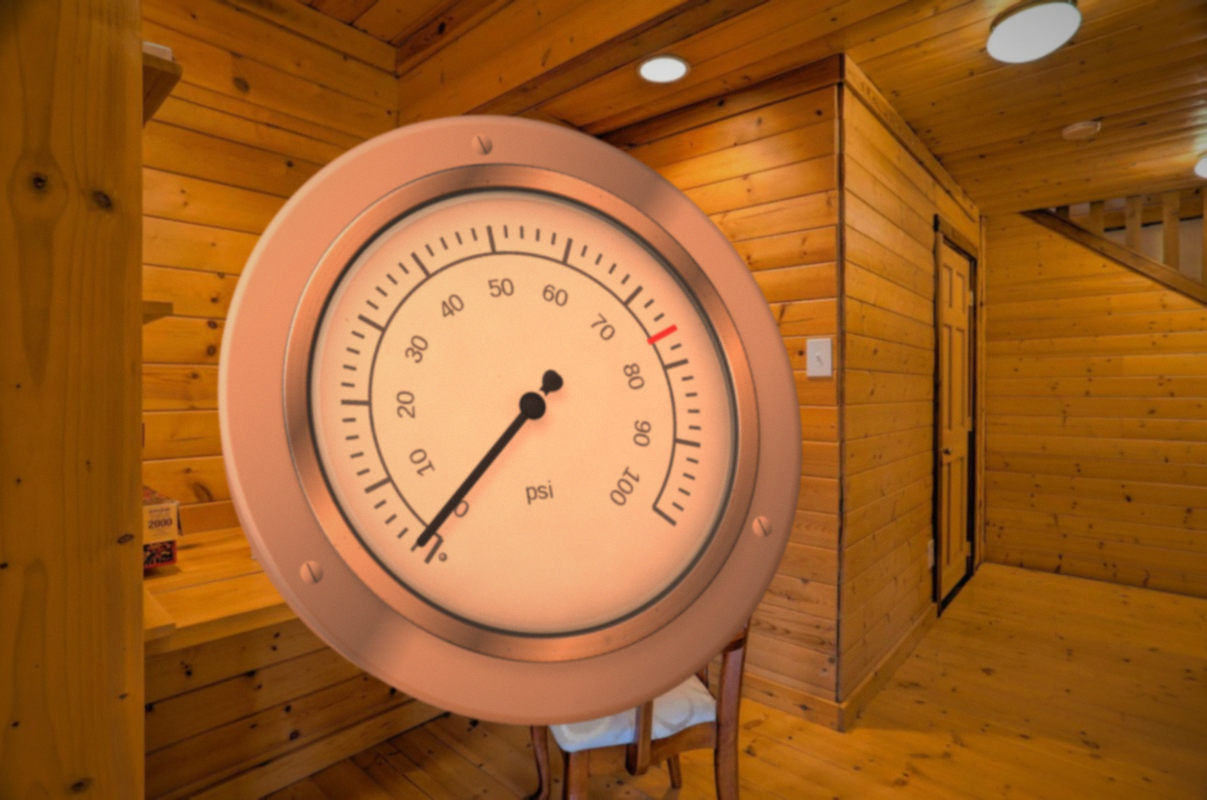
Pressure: value=2 unit=psi
